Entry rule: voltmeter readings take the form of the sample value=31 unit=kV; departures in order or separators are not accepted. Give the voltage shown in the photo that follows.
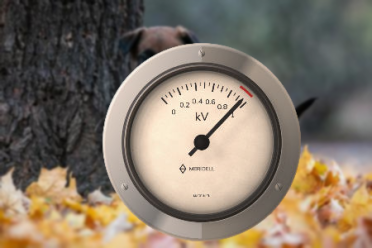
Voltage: value=0.95 unit=kV
